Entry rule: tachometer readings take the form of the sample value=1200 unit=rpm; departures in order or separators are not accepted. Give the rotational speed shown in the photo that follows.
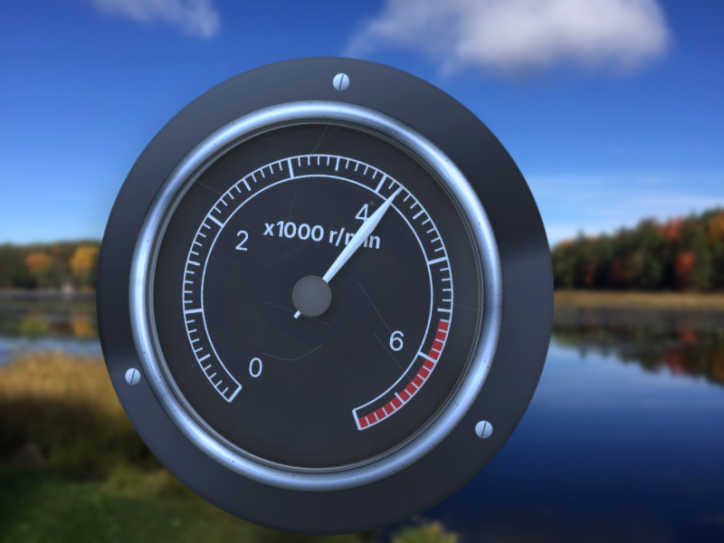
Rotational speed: value=4200 unit=rpm
